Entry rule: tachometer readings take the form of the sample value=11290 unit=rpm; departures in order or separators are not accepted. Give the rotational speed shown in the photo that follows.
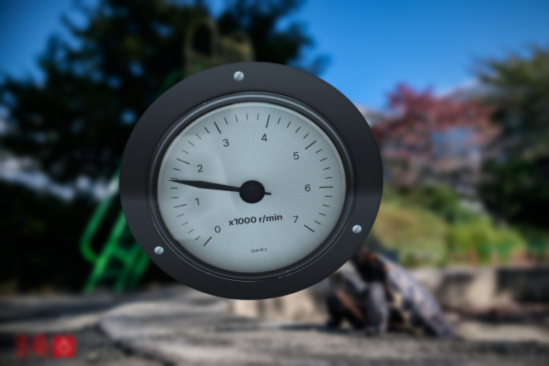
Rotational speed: value=1600 unit=rpm
